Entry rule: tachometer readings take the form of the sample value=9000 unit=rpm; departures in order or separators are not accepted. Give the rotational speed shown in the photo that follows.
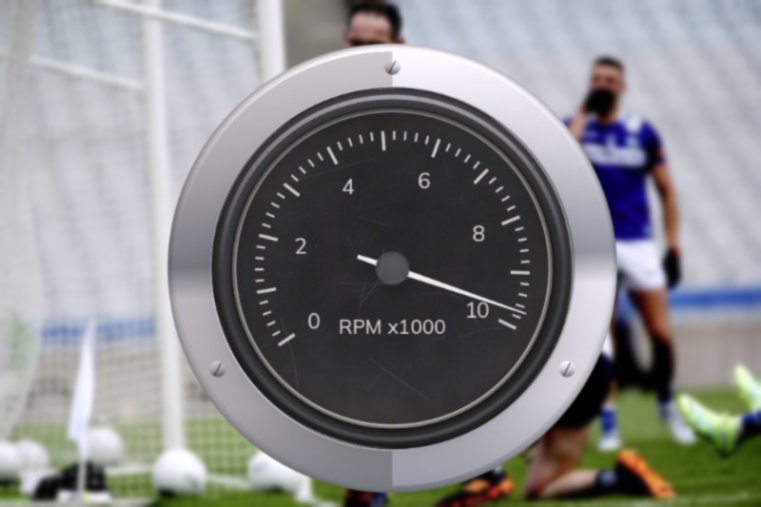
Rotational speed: value=9700 unit=rpm
